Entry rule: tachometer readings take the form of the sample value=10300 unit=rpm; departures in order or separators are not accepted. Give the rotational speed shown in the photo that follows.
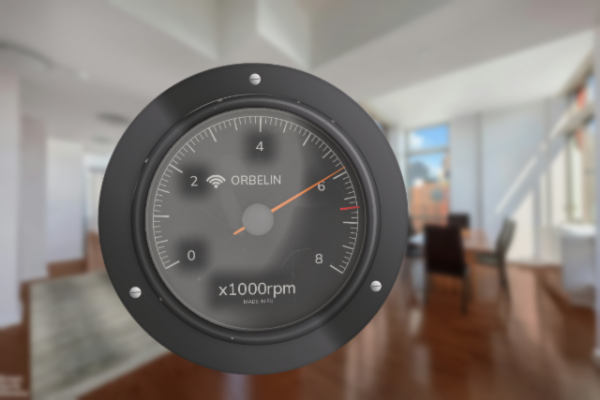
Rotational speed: value=5900 unit=rpm
